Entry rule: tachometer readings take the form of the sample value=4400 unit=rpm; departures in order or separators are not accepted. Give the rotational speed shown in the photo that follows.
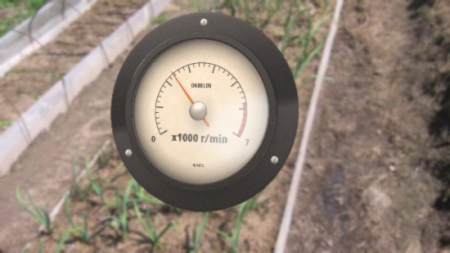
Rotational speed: value=2400 unit=rpm
